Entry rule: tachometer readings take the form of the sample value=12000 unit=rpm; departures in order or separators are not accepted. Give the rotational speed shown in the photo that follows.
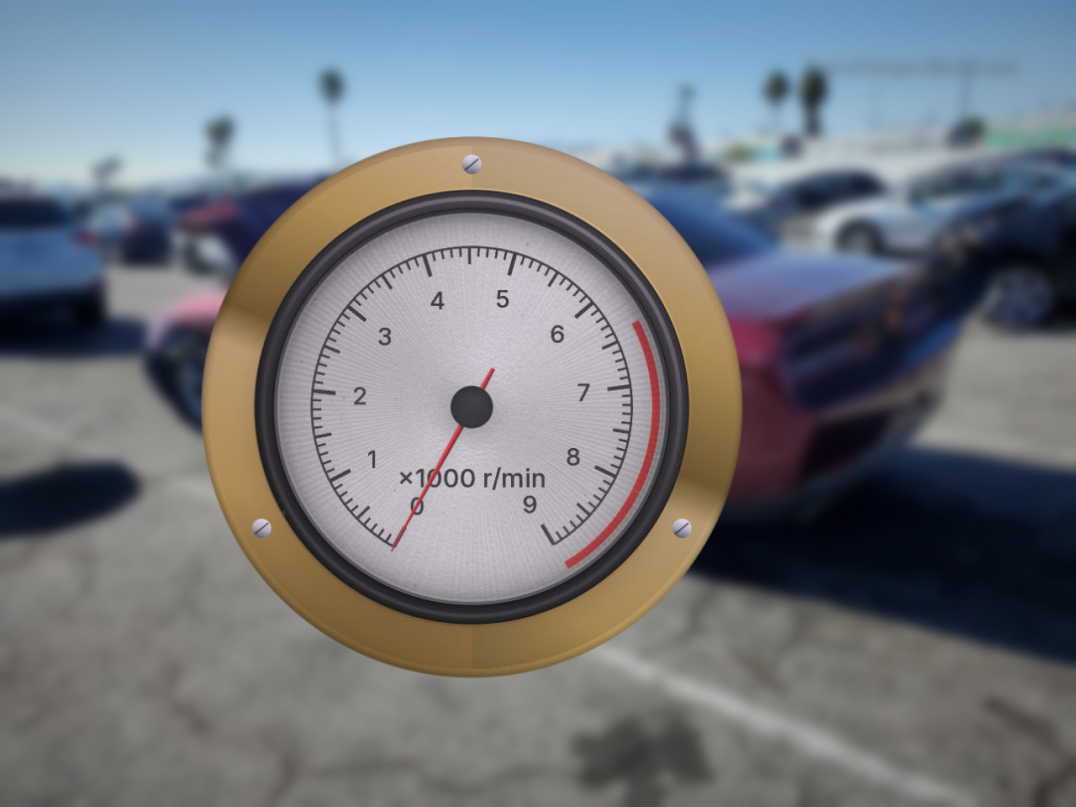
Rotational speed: value=0 unit=rpm
